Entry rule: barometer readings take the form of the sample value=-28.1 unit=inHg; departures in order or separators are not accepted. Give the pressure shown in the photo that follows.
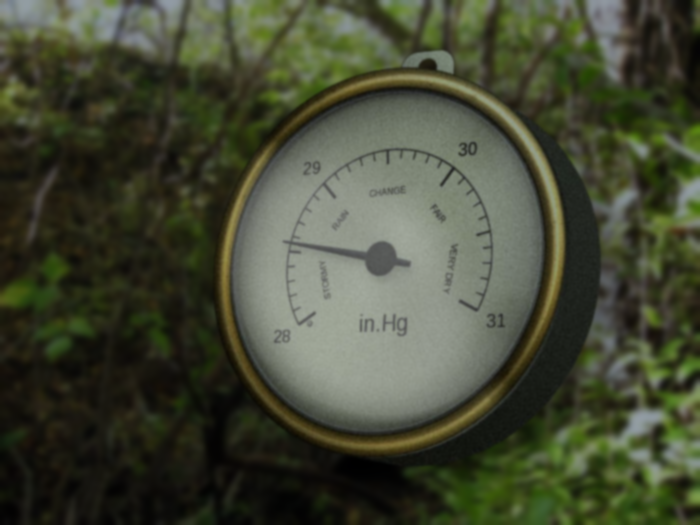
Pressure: value=28.55 unit=inHg
